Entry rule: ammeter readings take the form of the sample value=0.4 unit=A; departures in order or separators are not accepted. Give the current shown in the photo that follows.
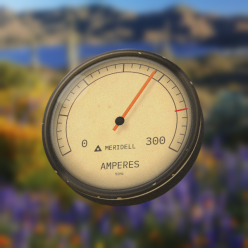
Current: value=190 unit=A
